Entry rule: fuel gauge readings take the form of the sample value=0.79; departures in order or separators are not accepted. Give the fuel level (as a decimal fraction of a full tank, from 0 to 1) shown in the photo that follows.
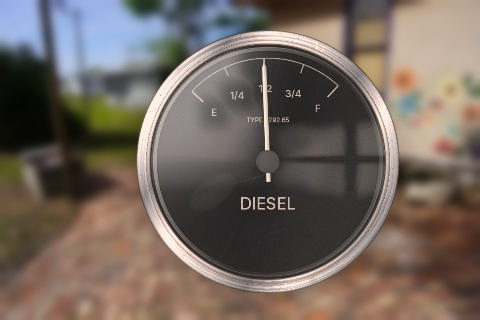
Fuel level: value=0.5
